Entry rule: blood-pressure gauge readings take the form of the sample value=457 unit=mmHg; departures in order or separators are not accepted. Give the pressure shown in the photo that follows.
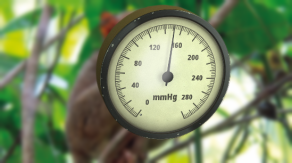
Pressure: value=150 unit=mmHg
